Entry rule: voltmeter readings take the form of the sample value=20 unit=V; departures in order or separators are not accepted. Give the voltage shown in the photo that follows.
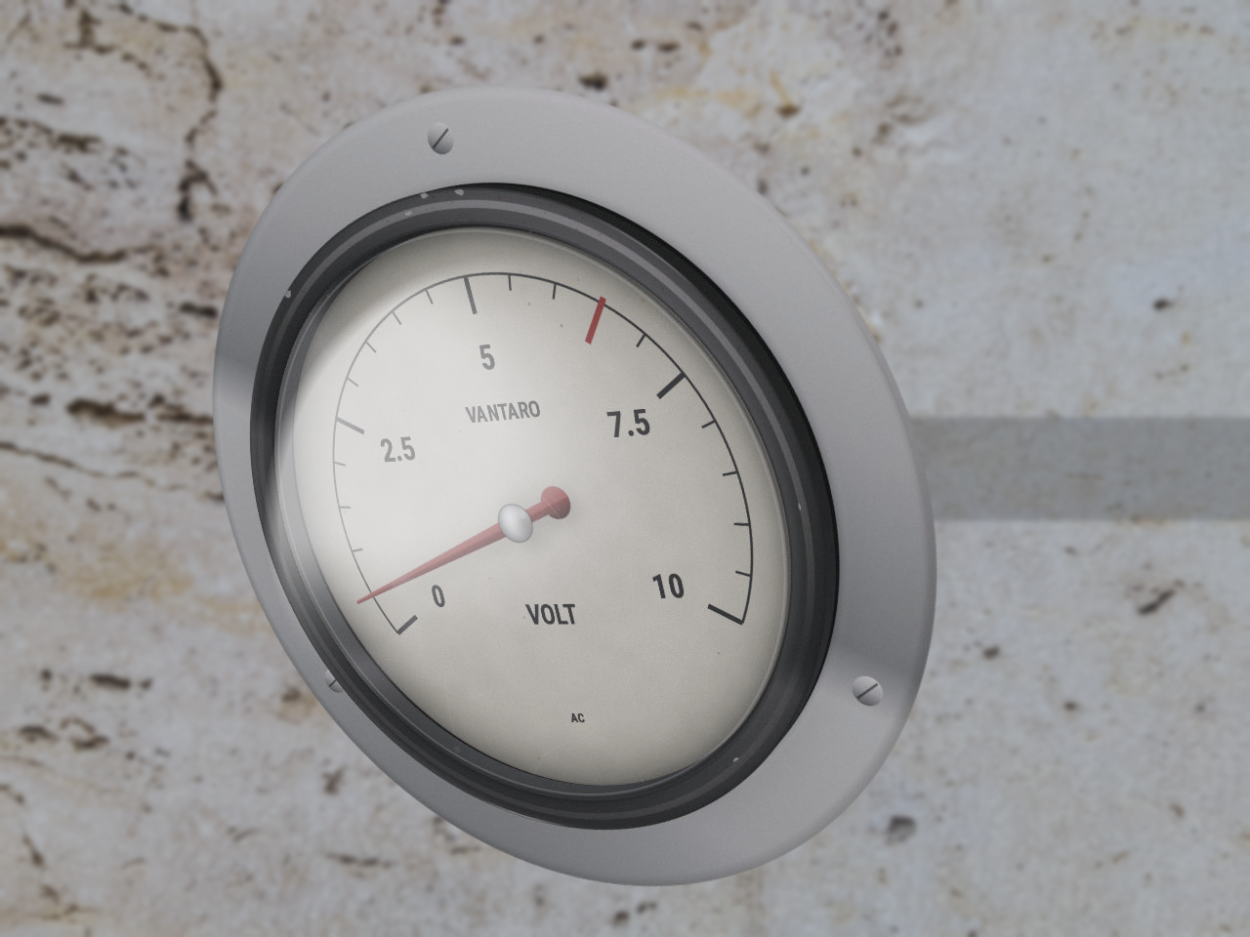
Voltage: value=0.5 unit=V
